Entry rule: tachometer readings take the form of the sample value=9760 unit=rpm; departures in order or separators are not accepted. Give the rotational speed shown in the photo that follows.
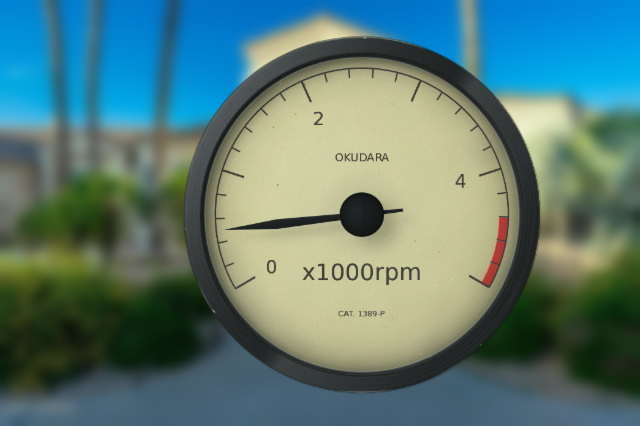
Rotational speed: value=500 unit=rpm
